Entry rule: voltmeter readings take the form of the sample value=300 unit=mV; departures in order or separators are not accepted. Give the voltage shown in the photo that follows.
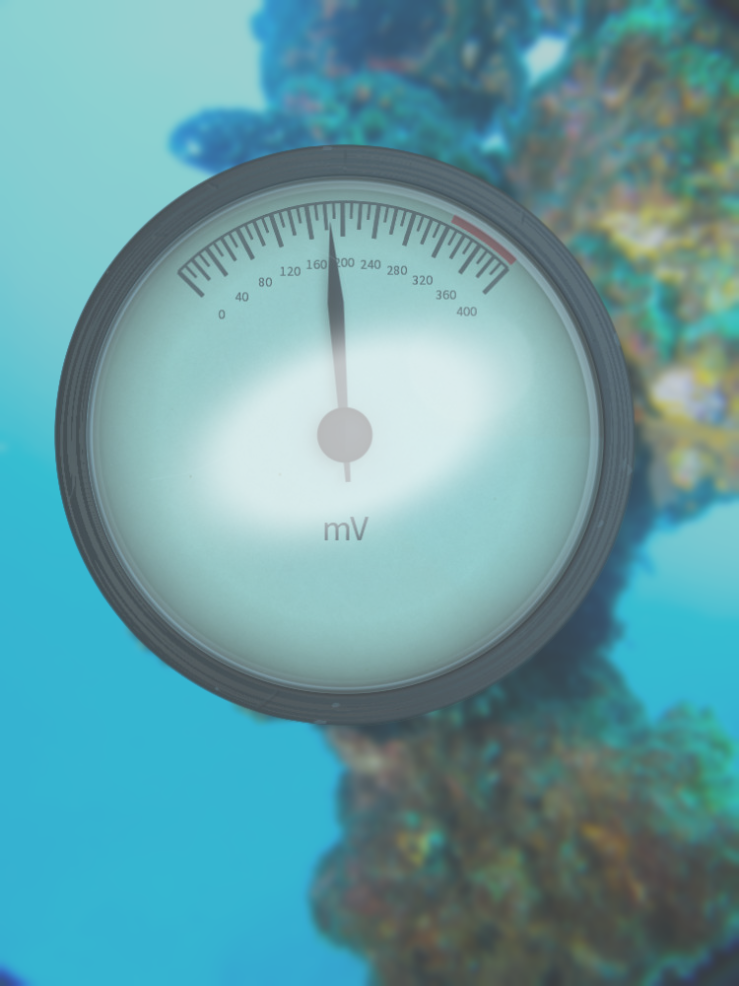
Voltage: value=185 unit=mV
